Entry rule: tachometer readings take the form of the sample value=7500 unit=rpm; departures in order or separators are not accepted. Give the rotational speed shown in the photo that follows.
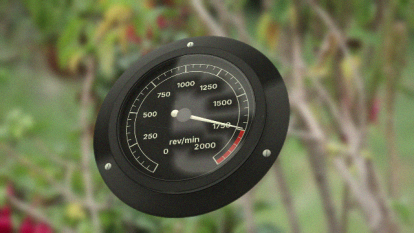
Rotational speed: value=1750 unit=rpm
